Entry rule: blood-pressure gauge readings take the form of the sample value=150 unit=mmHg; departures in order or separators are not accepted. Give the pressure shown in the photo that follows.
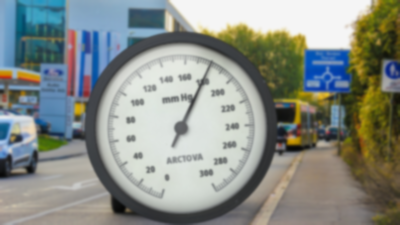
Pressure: value=180 unit=mmHg
